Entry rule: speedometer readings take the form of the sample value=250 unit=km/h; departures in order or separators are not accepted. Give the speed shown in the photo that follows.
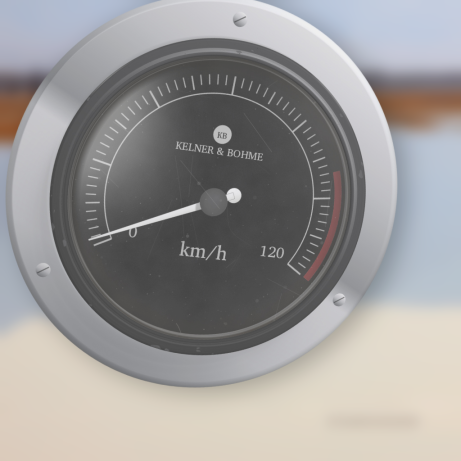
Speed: value=2 unit=km/h
